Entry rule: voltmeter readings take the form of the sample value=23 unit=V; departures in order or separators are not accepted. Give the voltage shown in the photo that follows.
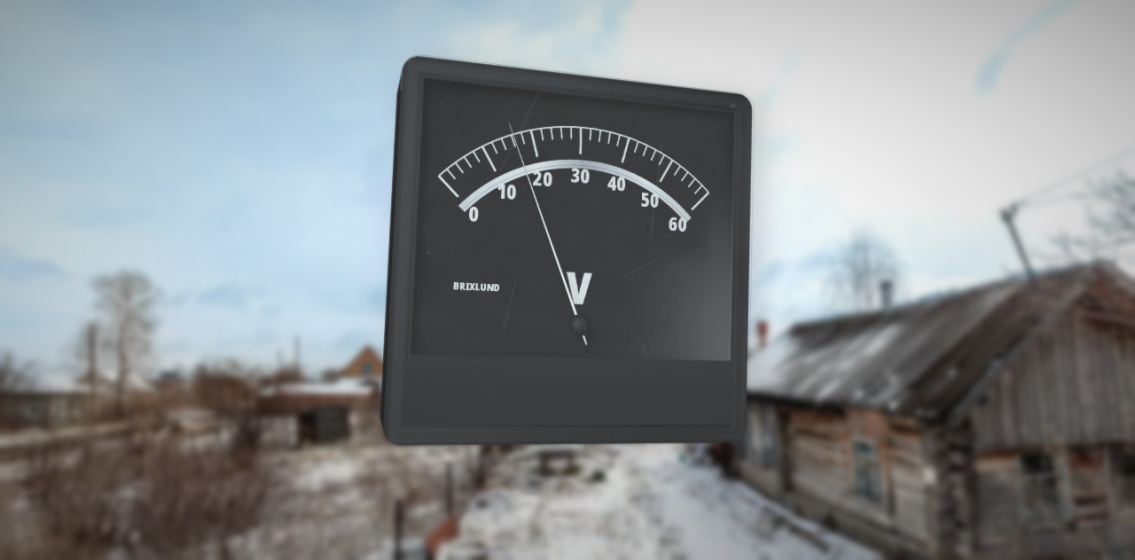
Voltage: value=16 unit=V
